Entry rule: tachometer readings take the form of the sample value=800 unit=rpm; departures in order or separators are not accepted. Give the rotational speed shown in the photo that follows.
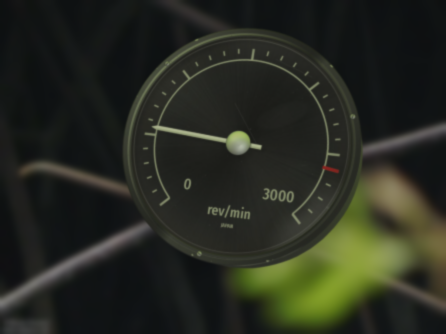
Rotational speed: value=550 unit=rpm
